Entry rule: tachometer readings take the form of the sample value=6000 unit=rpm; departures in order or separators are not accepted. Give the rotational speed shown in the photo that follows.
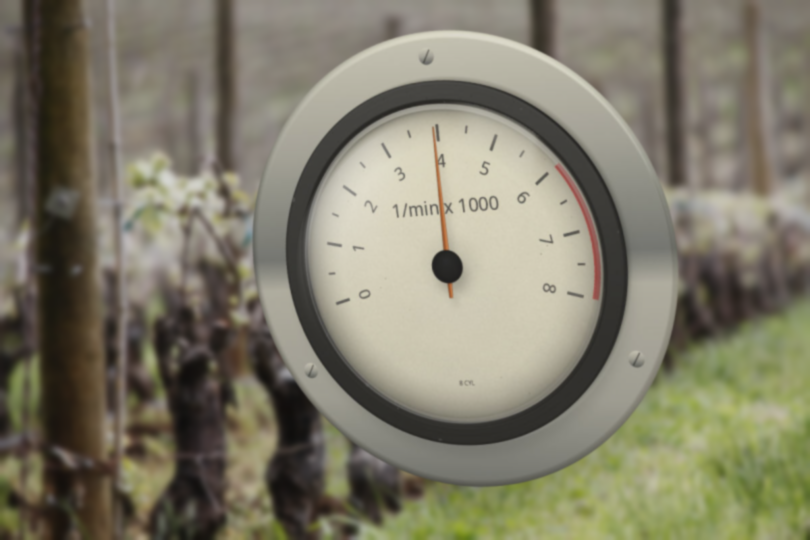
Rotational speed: value=4000 unit=rpm
